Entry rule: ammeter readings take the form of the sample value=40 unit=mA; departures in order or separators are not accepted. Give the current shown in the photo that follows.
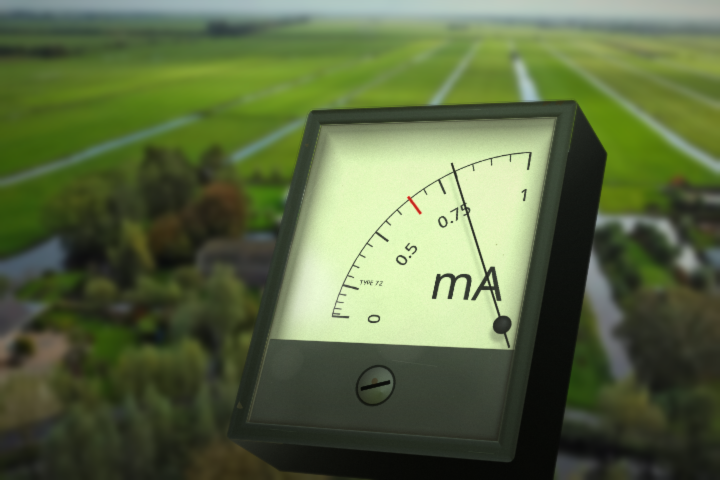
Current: value=0.8 unit=mA
